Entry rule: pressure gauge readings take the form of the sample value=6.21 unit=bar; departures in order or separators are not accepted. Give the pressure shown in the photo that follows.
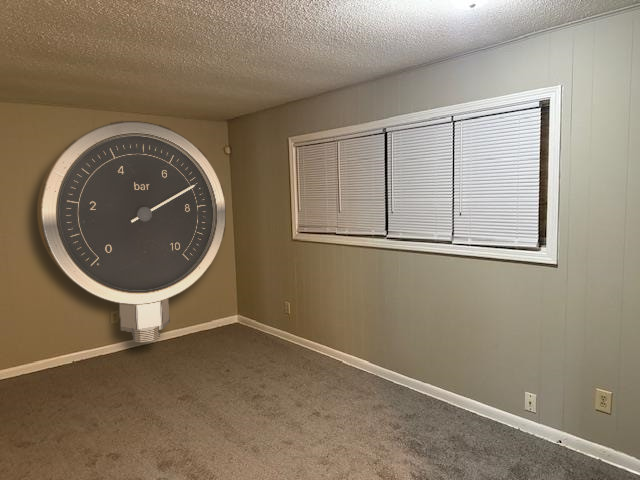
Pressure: value=7.2 unit=bar
